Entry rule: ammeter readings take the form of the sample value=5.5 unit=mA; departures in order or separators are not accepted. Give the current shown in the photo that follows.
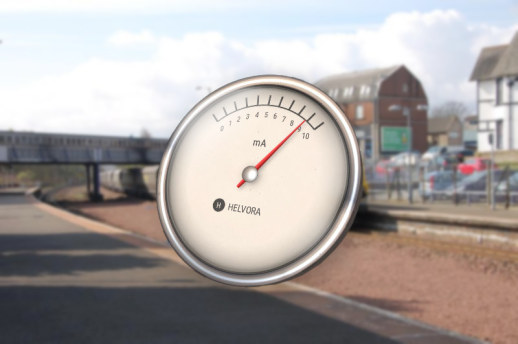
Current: value=9 unit=mA
